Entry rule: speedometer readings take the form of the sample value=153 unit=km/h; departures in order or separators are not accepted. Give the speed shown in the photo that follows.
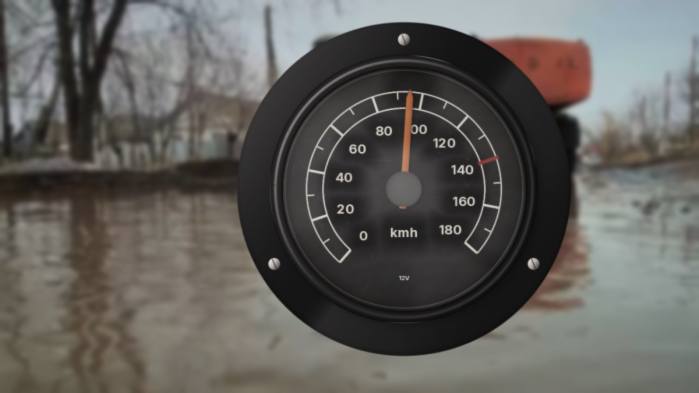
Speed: value=95 unit=km/h
